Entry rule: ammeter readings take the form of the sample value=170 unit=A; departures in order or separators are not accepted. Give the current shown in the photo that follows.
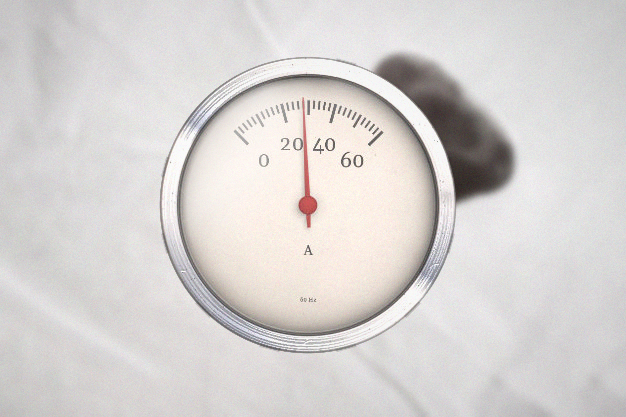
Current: value=28 unit=A
